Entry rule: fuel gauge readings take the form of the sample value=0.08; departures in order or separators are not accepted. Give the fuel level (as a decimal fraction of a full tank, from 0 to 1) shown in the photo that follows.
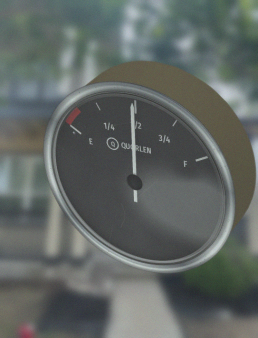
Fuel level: value=0.5
